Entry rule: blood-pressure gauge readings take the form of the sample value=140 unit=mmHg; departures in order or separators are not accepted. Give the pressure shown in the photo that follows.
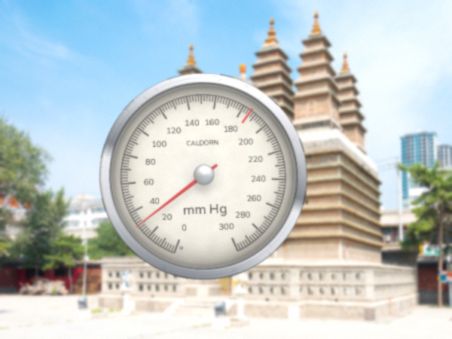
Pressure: value=30 unit=mmHg
